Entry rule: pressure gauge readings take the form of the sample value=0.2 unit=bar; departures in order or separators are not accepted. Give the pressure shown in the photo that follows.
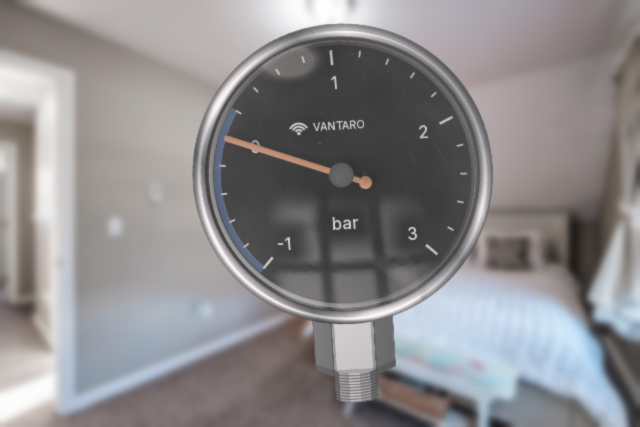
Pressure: value=0 unit=bar
